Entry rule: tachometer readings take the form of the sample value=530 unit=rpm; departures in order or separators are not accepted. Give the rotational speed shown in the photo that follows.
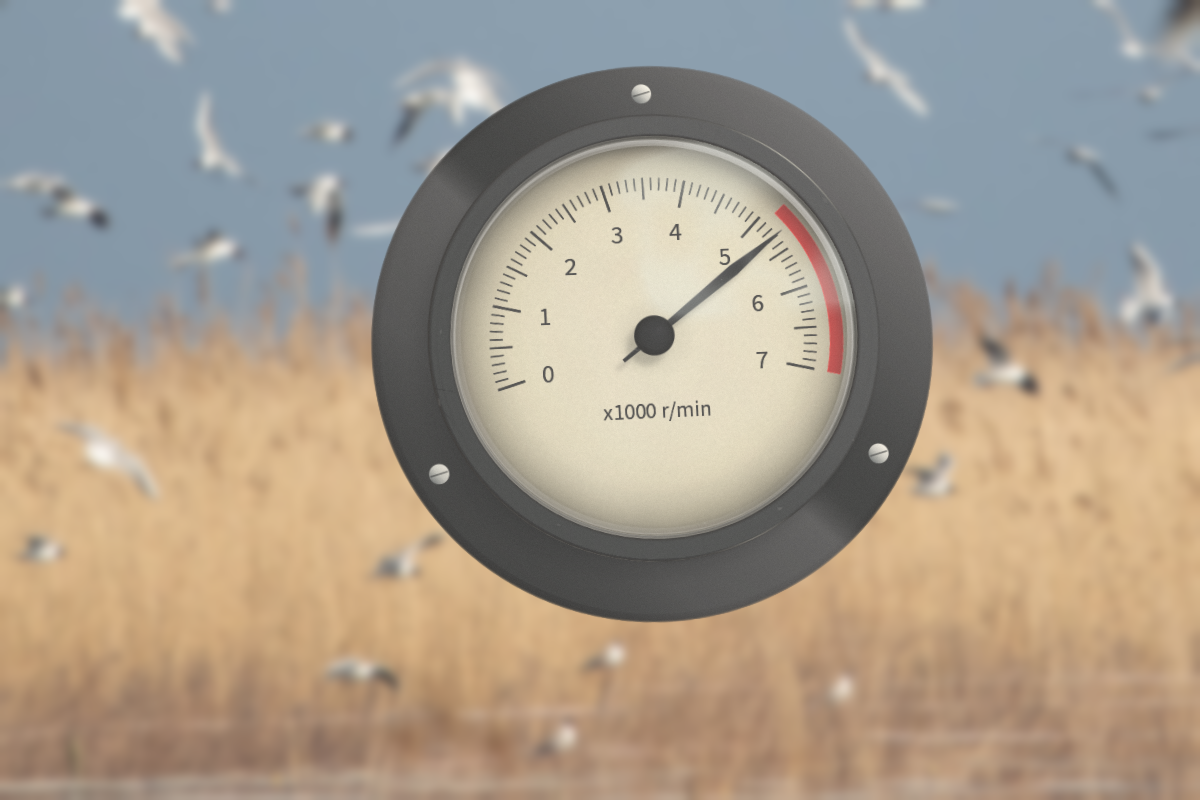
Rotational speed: value=5300 unit=rpm
